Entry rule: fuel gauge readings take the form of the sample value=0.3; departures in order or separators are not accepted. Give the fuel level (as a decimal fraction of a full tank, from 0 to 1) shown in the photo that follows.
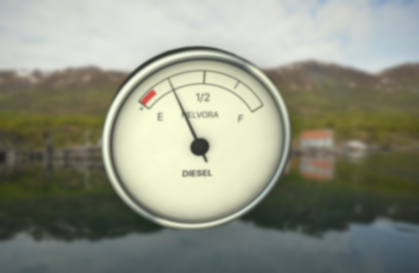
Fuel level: value=0.25
